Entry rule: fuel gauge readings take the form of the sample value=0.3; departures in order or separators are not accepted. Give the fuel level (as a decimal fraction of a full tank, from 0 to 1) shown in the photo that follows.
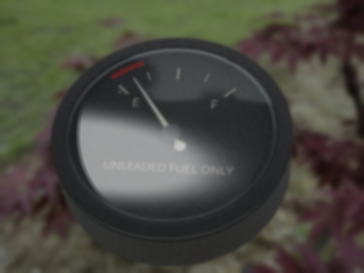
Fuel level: value=0.125
